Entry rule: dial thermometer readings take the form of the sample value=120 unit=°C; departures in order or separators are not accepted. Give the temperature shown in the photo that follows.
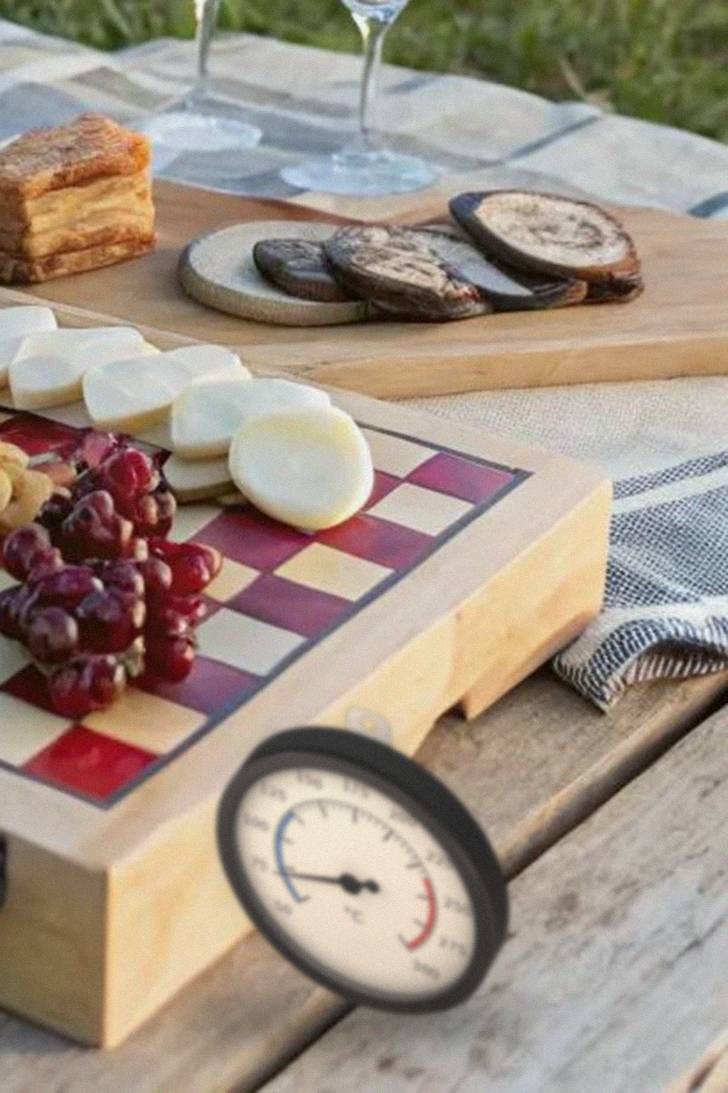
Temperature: value=75 unit=°C
